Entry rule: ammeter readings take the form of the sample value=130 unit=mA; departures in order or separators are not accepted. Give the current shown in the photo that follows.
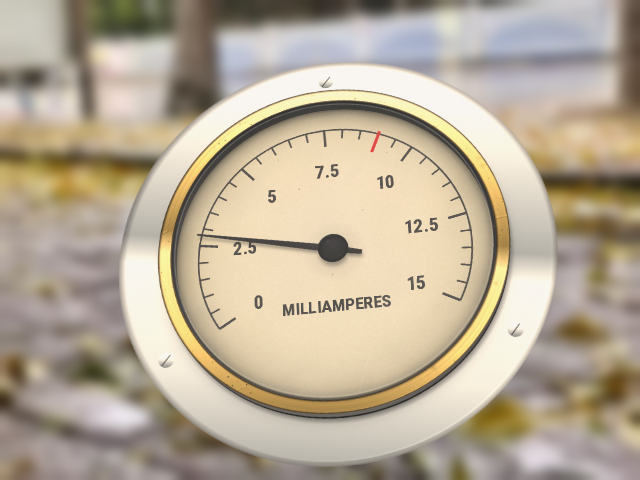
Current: value=2.75 unit=mA
